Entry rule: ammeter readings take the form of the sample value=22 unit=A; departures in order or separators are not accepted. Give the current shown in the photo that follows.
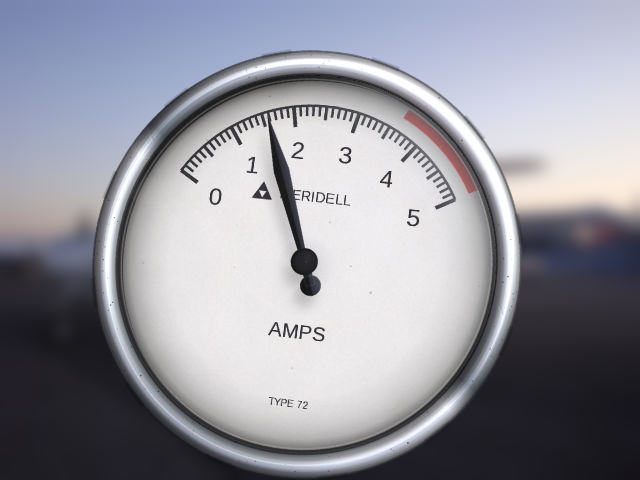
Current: value=1.6 unit=A
